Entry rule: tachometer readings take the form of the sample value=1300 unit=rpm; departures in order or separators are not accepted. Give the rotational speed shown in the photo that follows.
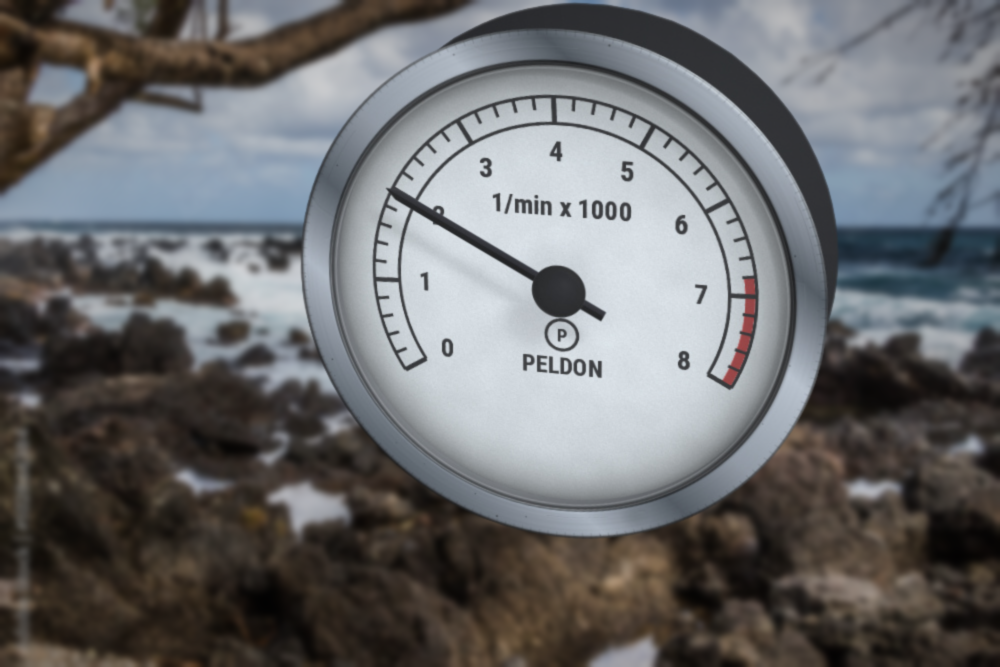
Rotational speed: value=2000 unit=rpm
